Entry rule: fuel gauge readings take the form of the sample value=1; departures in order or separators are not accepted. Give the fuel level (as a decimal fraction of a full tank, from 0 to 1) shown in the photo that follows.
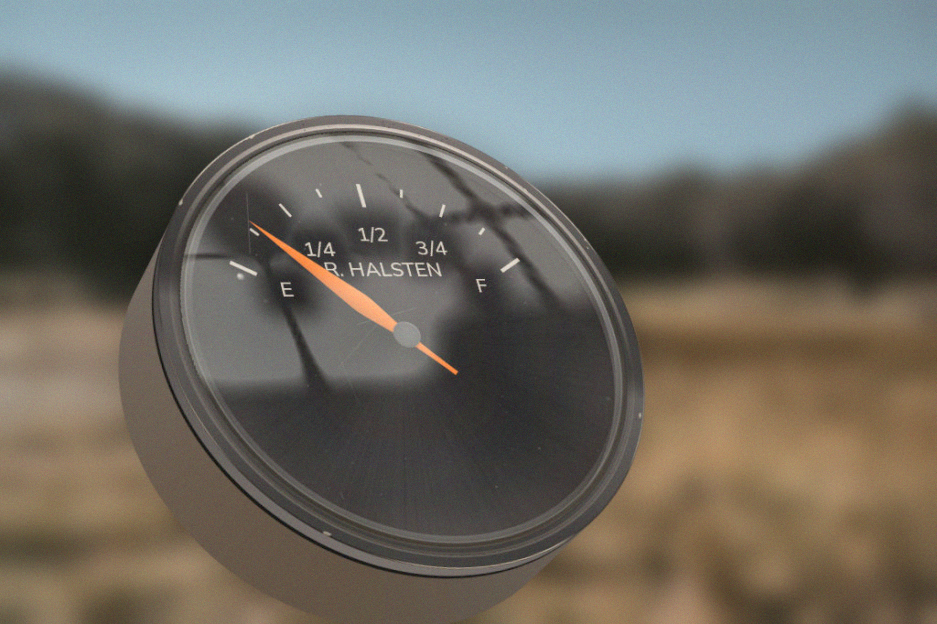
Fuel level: value=0.125
